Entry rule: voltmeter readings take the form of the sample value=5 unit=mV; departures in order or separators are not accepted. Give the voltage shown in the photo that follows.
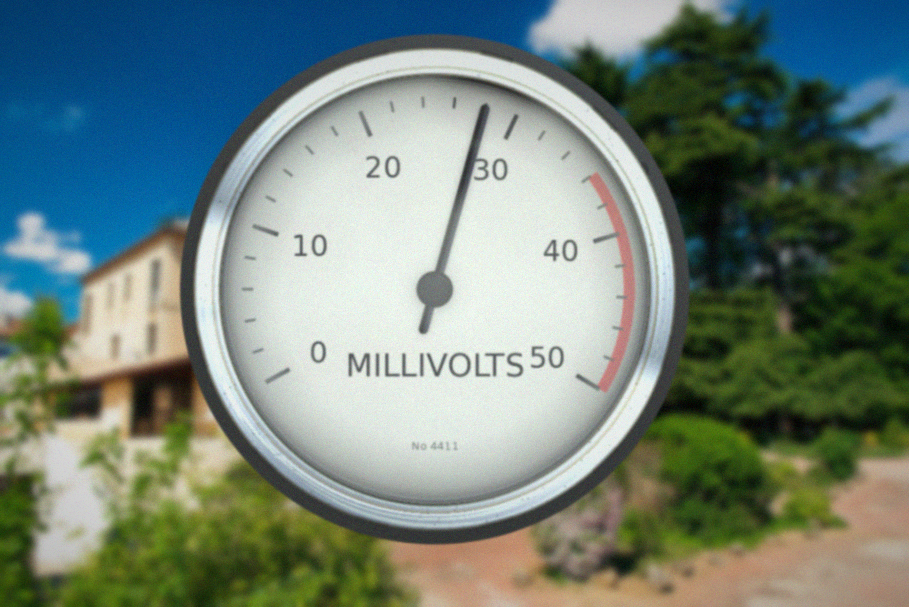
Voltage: value=28 unit=mV
